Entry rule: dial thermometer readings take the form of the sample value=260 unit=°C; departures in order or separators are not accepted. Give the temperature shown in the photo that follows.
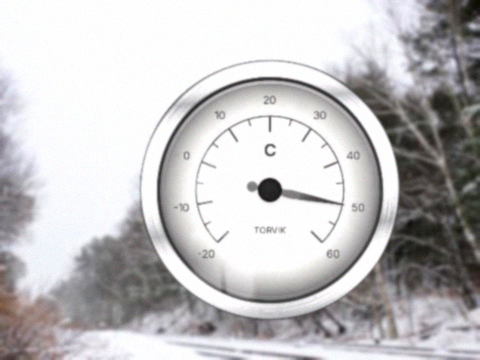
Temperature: value=50 unit=°C
